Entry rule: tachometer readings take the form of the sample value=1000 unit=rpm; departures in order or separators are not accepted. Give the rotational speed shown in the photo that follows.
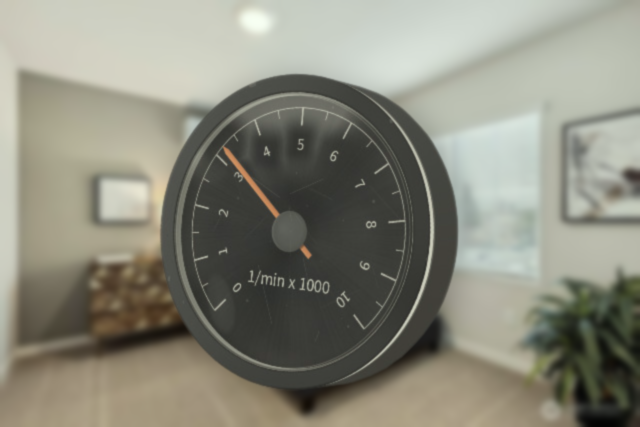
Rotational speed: value=3250 unit=rpm
